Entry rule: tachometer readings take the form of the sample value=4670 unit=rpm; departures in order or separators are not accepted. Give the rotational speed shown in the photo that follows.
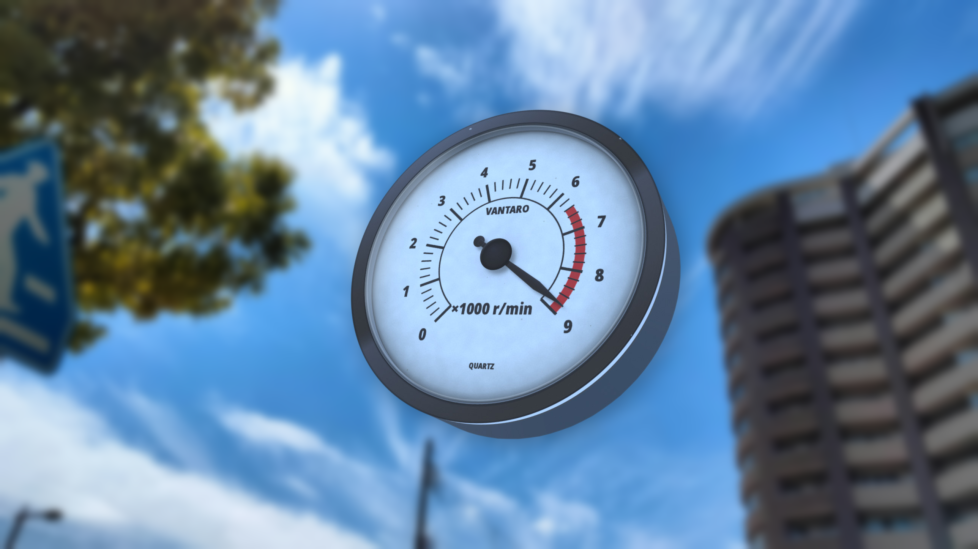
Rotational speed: value=8800 unit=rpm
